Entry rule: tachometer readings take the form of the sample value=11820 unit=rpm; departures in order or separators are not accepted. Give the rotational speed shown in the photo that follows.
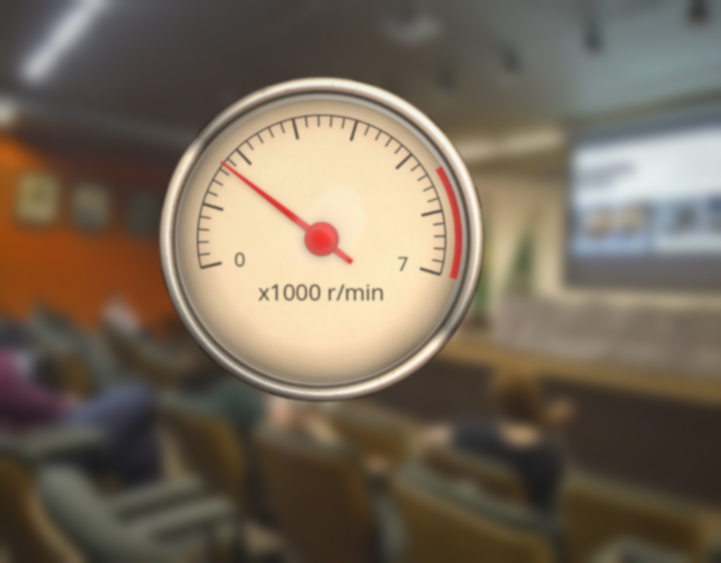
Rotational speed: value=1700 unit=rpm
